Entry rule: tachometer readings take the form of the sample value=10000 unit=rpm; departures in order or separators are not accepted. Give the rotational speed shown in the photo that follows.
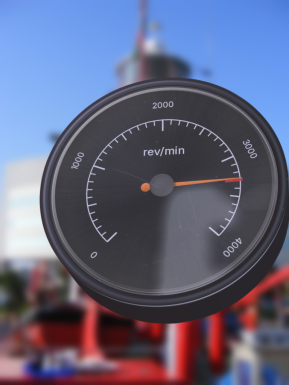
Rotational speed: value=3300 unit=rpm
